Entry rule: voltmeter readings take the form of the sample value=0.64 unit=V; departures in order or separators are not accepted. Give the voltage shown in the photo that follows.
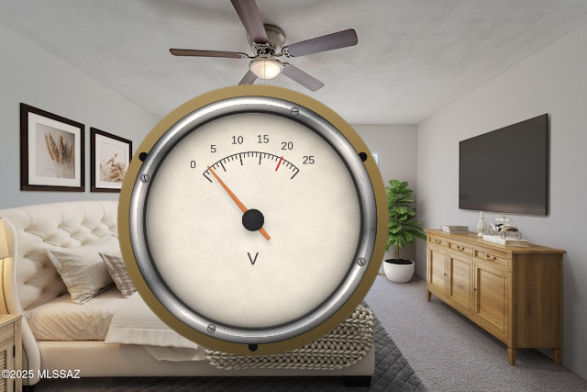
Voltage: value=2 unit=V
